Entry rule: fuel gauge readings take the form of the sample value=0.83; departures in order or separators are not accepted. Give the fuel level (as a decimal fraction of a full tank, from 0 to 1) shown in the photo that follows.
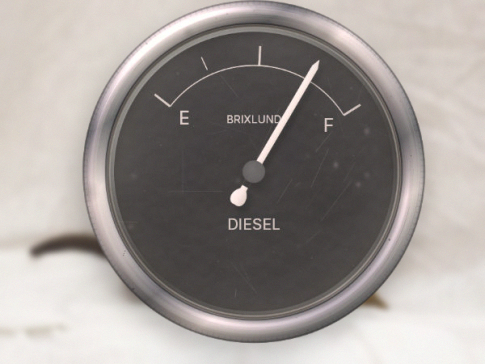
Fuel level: value=0.75
